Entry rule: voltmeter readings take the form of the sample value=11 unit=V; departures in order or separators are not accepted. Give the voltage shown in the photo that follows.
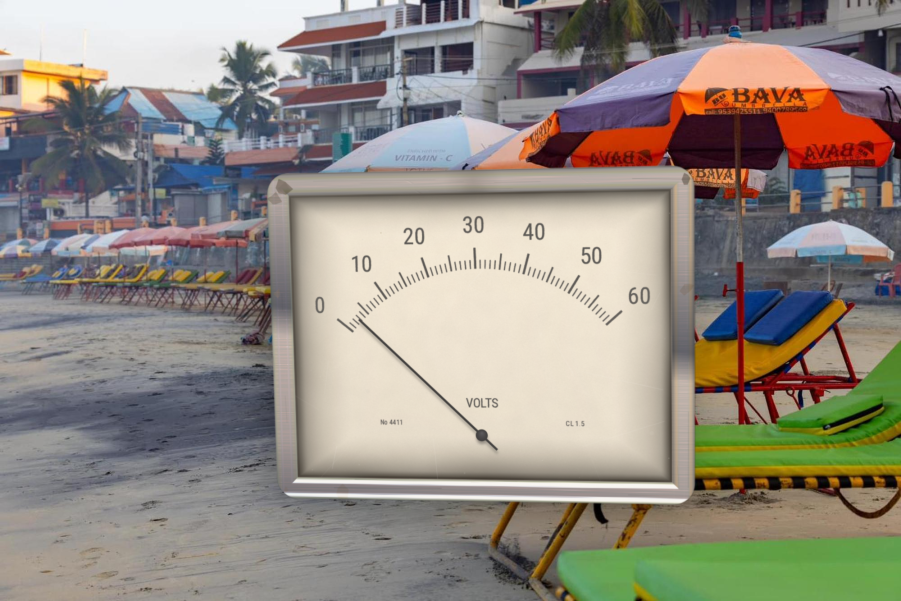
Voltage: value=3 unit=V
